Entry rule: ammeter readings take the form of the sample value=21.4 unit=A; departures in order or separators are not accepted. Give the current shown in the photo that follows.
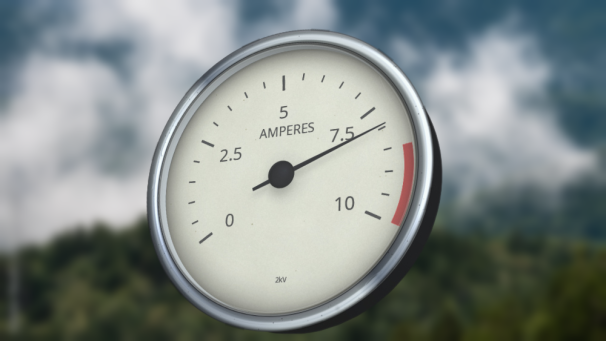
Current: value=8 unit=A
